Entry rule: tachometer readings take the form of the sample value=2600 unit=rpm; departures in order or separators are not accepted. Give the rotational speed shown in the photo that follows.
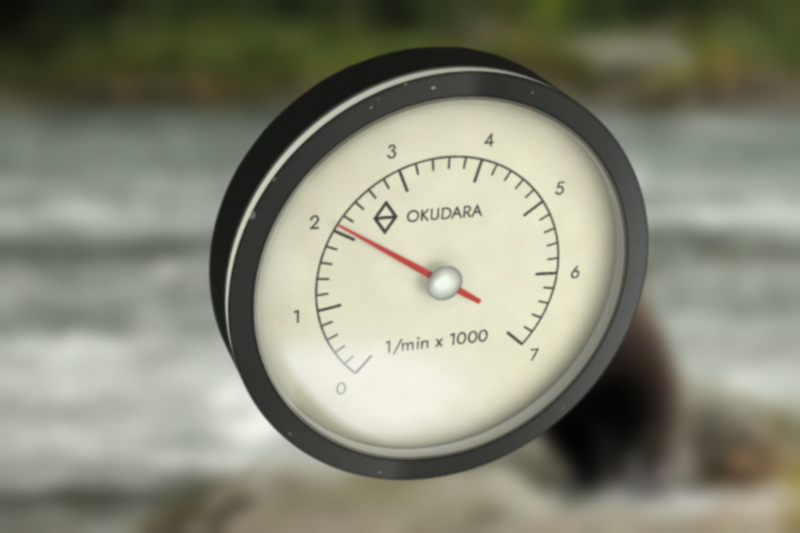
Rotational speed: value=2100 unit=rpm
